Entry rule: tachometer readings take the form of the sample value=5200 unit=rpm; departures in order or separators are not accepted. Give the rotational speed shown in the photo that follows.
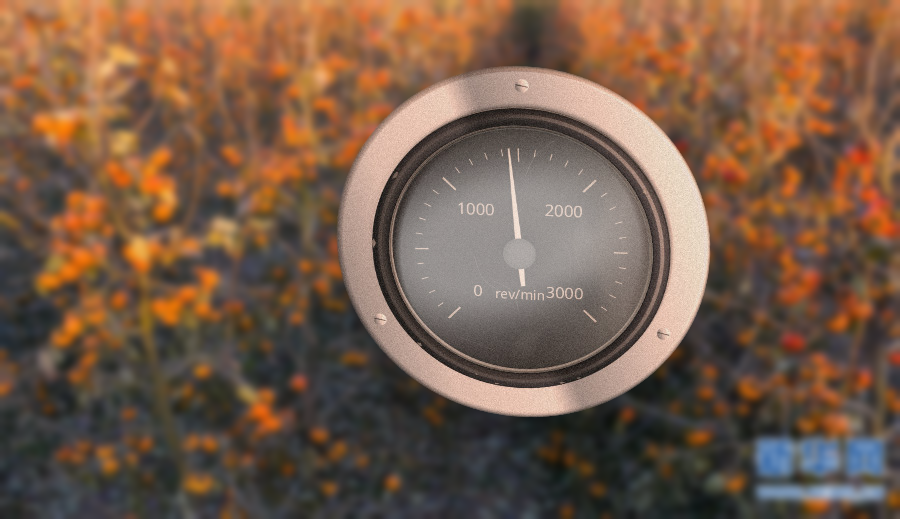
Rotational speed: value=1450 unit=rpm
